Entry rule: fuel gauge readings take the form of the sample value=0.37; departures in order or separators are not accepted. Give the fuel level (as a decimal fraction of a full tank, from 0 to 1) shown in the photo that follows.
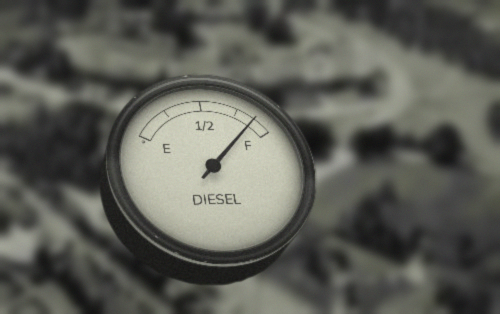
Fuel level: value=0.875
